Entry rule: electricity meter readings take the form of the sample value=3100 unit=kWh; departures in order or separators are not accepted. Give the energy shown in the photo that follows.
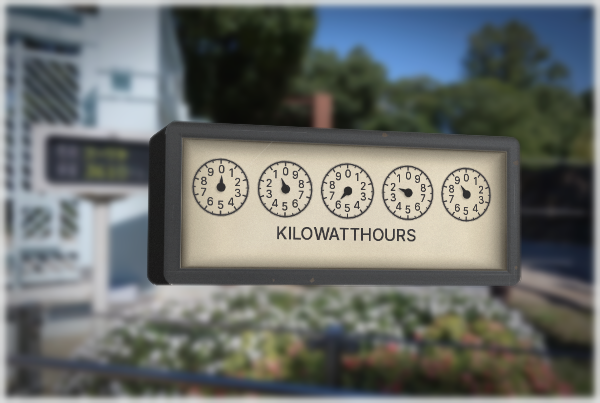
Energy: value=619 unit=kWh
